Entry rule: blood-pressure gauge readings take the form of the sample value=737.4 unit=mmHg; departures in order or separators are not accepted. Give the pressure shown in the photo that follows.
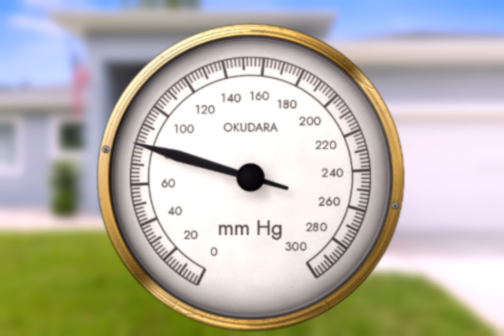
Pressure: value=80 unit=mmHg
